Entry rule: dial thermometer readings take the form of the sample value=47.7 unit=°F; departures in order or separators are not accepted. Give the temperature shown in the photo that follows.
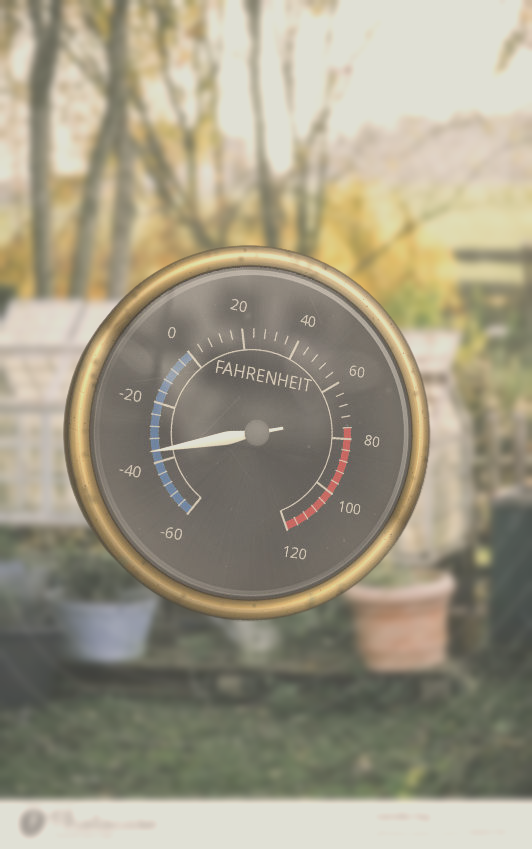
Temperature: value=-36 unit=°F
